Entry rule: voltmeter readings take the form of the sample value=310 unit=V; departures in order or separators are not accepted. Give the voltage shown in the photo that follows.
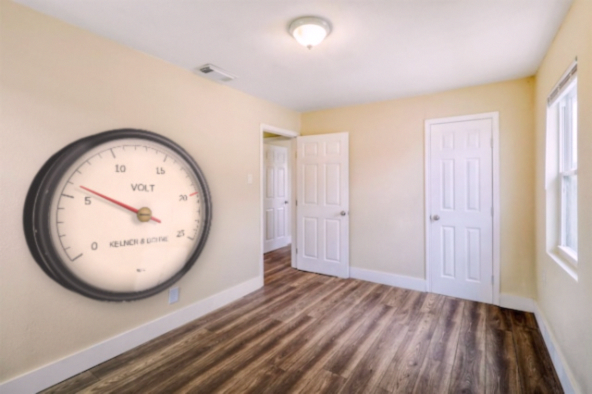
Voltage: value=6 unit=V
